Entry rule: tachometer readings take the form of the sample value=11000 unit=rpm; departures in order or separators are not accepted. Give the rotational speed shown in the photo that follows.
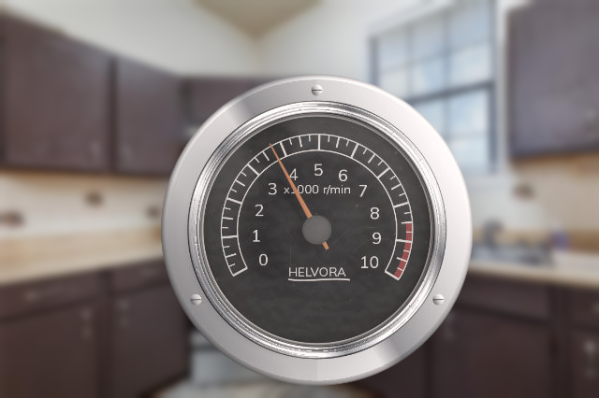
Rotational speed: value=3750 unit=rpm
